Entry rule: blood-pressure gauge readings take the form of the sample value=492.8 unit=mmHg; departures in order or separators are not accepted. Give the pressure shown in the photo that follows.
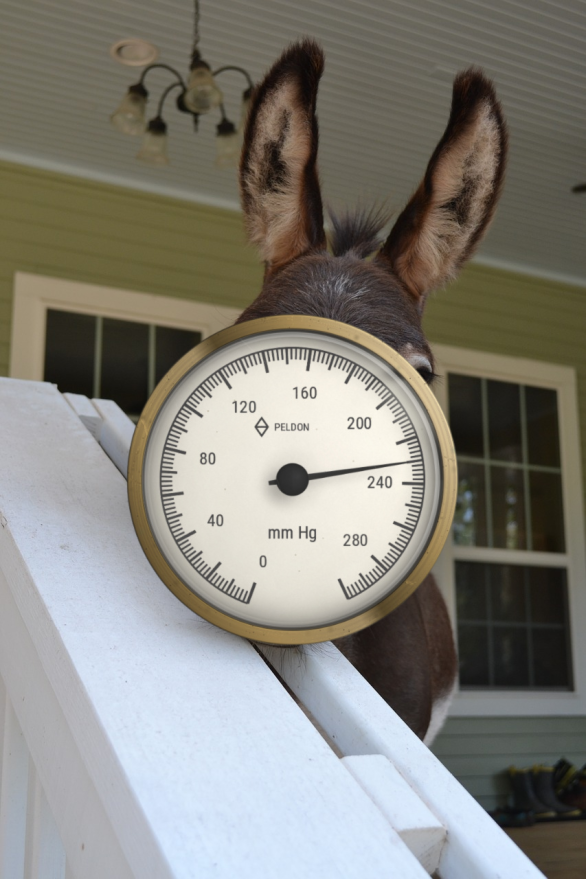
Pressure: value=230 unit=mmHg
